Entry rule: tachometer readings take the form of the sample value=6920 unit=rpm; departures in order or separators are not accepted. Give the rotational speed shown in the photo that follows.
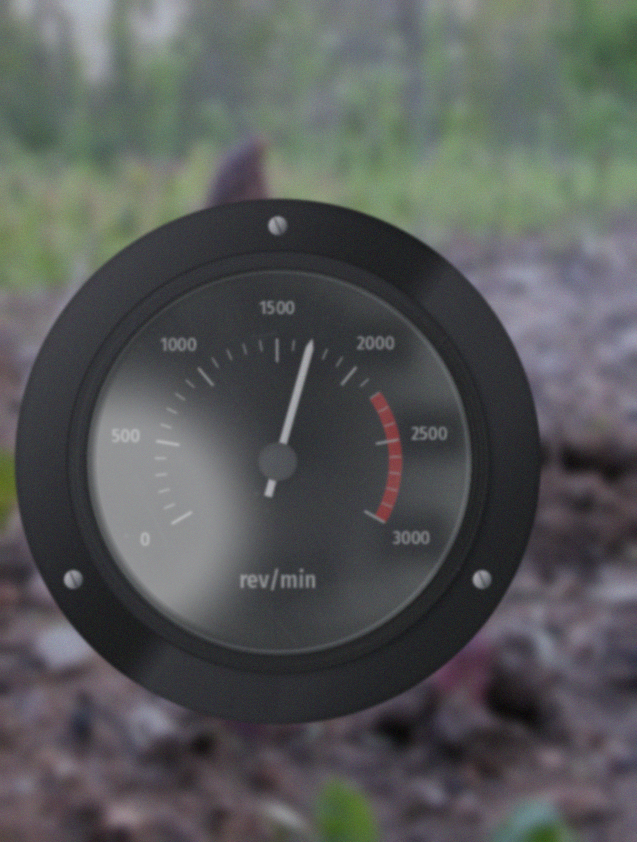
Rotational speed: value=1700 unit=rpm
